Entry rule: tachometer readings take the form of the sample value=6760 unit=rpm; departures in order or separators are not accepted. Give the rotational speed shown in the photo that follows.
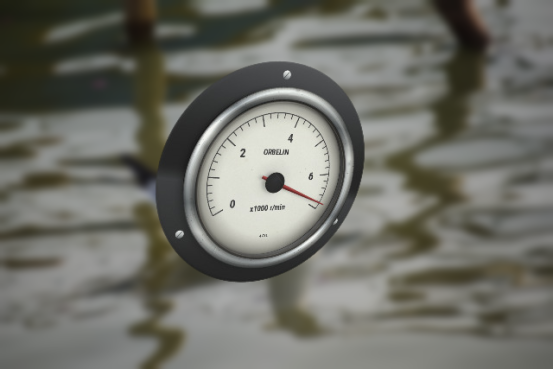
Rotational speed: value=6800 unit=rpm
